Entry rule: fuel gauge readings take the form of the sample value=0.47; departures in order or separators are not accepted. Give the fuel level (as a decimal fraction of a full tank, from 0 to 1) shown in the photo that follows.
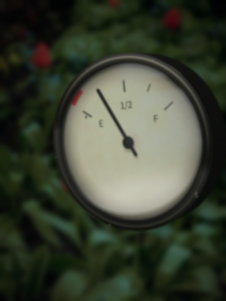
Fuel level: value=0.25
